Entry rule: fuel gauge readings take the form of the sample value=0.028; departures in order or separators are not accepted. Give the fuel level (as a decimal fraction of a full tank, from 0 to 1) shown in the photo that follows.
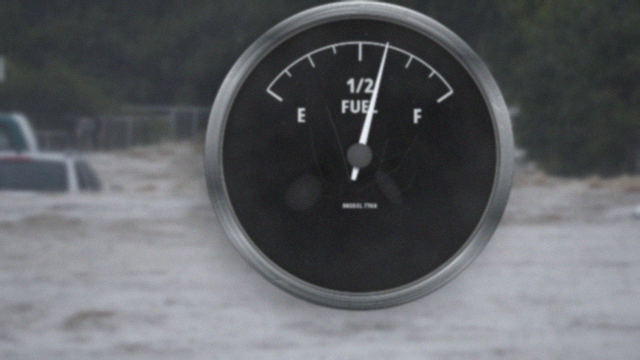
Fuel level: value=0.625
